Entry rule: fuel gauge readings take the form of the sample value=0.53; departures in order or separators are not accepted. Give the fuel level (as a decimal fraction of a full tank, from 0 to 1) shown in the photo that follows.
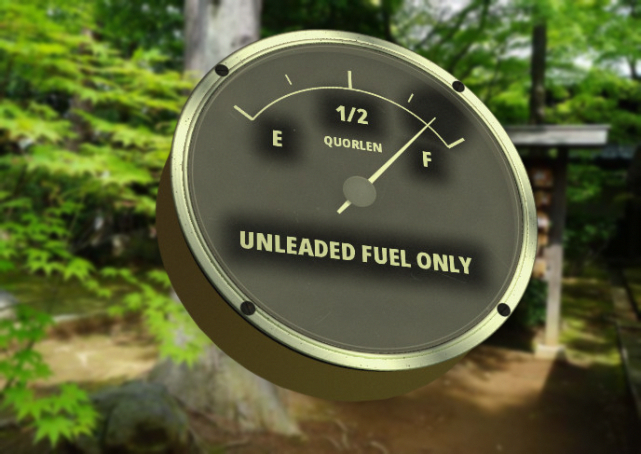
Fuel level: value=0.875
